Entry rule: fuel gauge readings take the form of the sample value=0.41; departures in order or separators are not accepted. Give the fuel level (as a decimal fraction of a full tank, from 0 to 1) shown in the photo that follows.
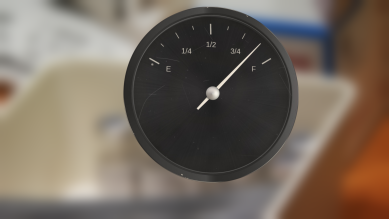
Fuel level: value=0.875
